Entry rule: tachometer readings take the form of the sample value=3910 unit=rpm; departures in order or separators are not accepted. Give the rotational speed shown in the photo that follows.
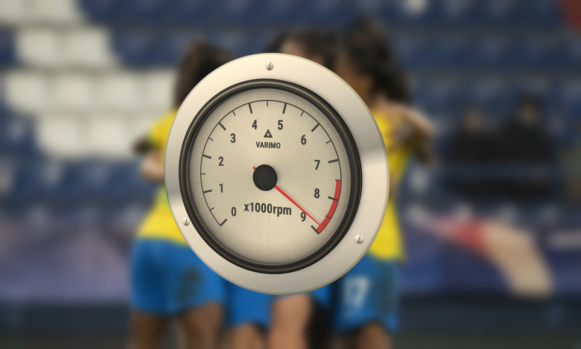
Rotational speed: value=8750 unit=rpm
